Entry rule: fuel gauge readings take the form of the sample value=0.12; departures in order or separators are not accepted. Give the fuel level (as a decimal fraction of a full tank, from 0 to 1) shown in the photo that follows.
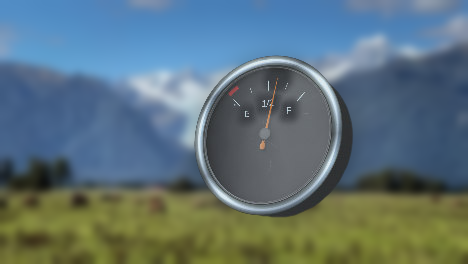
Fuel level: value=0.625
